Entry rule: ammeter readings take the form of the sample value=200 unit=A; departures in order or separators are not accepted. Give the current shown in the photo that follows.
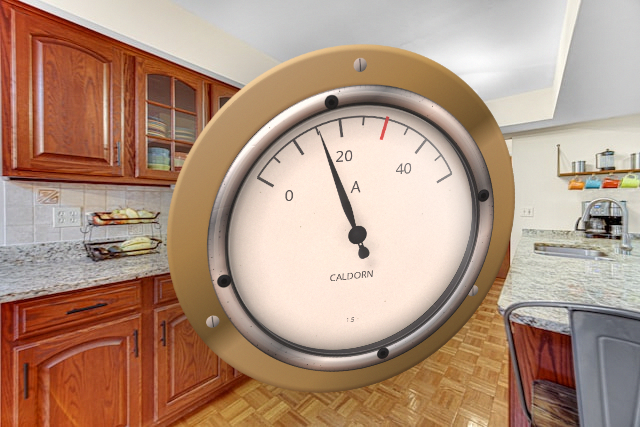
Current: value=15 unit=A
